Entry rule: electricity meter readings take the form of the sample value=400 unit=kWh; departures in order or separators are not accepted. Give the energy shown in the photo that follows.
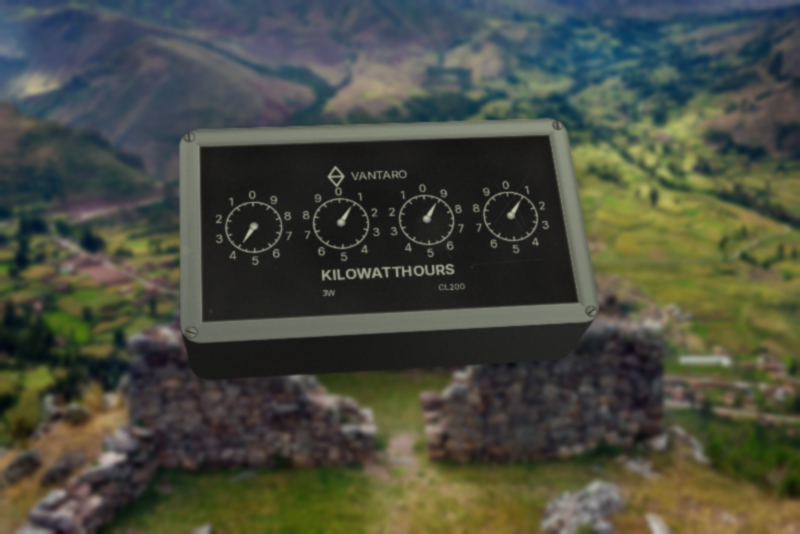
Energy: value=4091 unit=kWh
